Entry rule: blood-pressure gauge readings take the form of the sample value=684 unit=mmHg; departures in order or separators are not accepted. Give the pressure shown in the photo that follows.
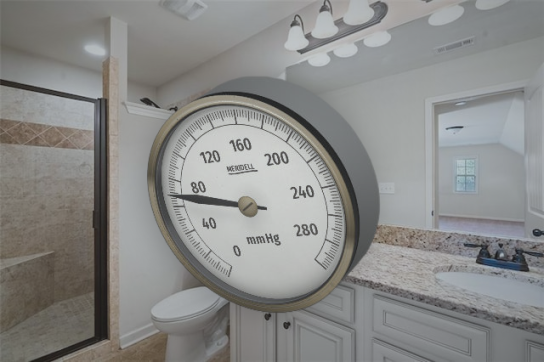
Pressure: value=70 unit=mmHg
